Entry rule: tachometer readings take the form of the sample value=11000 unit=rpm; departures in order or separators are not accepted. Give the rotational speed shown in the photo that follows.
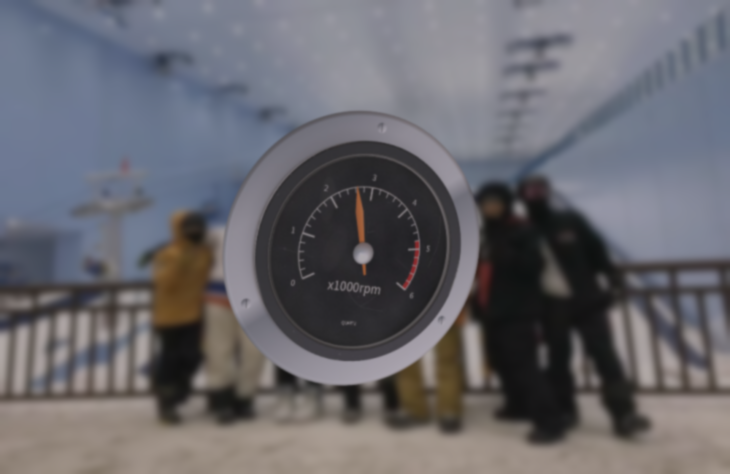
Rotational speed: value=2600 unit=rpm
